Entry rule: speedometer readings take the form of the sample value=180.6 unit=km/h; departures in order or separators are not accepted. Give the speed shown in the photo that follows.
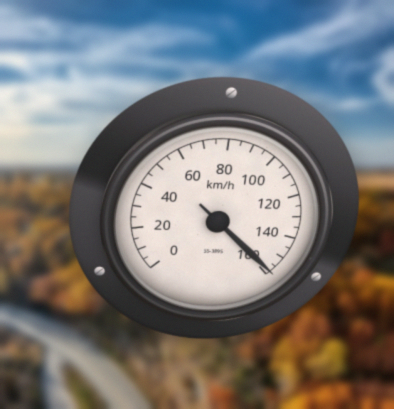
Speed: value=157.5 unit=km/h
